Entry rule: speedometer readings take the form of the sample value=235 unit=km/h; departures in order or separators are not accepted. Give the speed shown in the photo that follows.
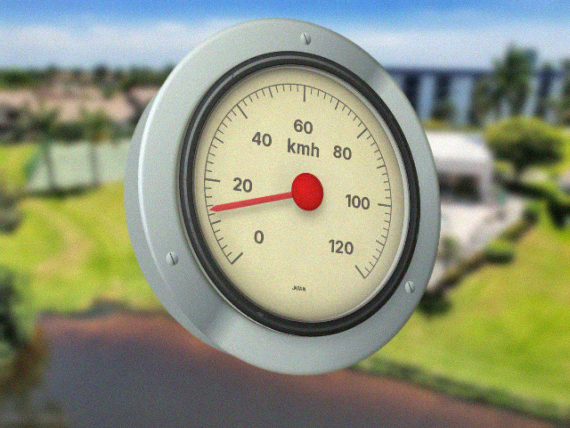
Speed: value=13 unit=km/h
